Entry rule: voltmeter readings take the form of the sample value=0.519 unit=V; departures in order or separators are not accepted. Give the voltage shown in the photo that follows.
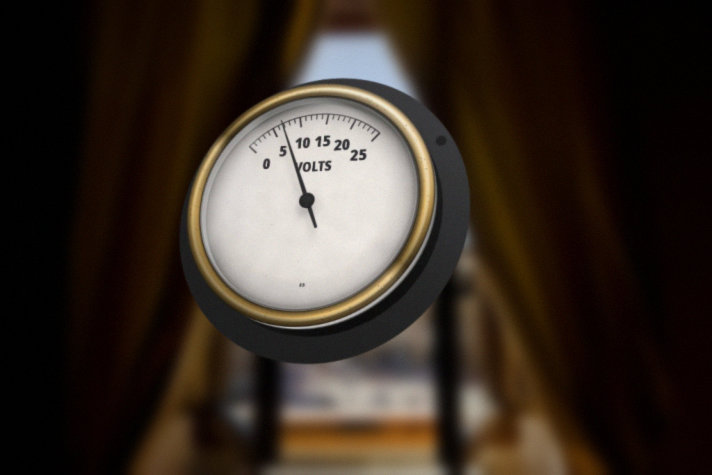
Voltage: value=7 unit=V
